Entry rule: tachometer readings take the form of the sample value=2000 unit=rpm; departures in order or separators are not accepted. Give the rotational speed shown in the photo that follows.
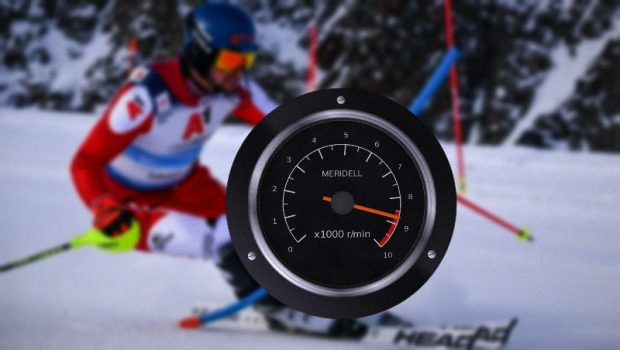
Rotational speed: value=8750 unit=rpm
